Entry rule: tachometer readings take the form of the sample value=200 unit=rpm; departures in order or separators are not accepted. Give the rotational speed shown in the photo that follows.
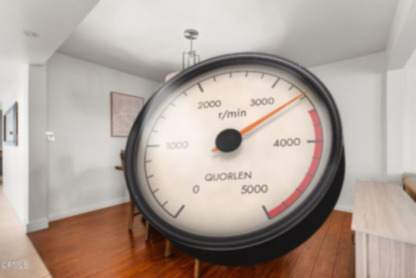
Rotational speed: value=3400 unit=rpm
